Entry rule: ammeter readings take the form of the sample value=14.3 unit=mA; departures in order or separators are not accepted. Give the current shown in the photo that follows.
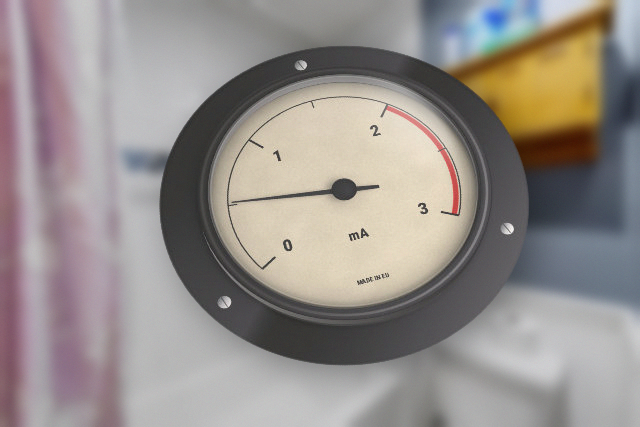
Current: value=0.5 unit=mA
